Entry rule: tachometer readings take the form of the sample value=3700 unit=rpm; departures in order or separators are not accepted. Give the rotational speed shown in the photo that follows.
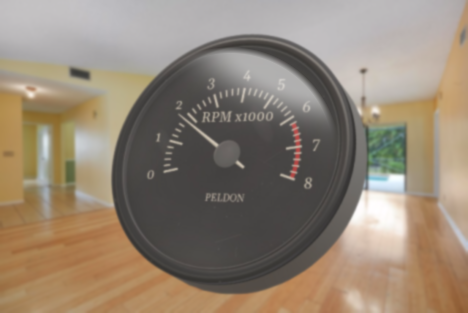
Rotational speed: value=1800 unit=rpm
